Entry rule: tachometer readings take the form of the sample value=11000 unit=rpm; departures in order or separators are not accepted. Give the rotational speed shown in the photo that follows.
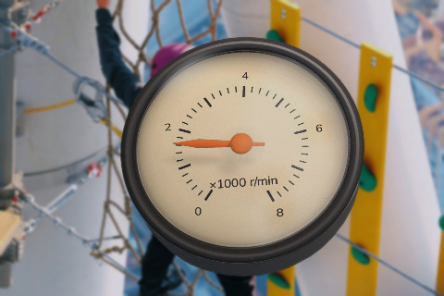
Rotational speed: value=1600 unit=rpm
